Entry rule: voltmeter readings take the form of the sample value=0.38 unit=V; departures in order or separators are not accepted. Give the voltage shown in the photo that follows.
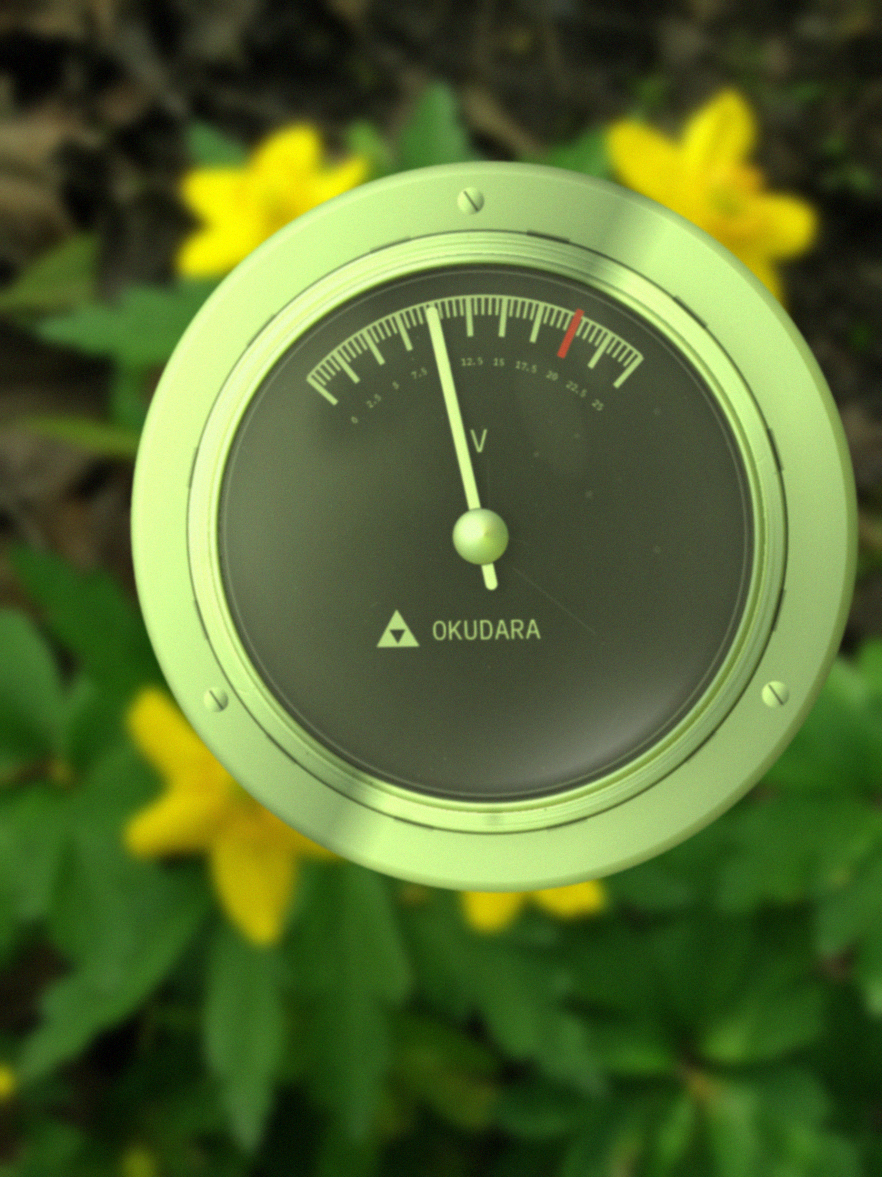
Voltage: value=10 unit=V
